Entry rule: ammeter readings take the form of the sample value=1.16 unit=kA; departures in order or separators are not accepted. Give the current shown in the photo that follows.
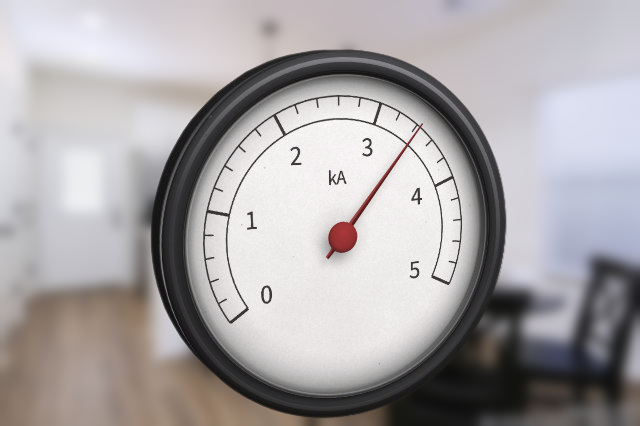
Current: value=3.4 unit=kA
